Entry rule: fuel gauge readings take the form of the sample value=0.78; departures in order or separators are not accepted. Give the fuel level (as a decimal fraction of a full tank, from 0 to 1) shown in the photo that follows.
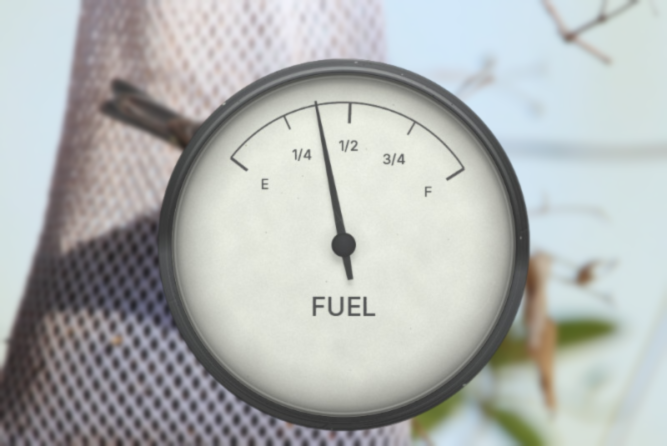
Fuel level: value=0.375
